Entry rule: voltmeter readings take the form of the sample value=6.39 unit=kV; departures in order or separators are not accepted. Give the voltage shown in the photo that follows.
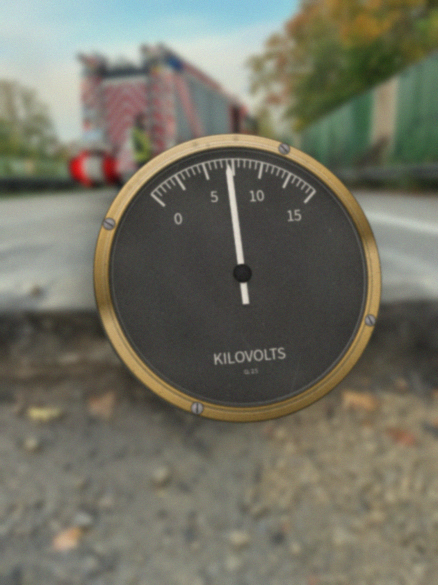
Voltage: value=7 unit=kV
